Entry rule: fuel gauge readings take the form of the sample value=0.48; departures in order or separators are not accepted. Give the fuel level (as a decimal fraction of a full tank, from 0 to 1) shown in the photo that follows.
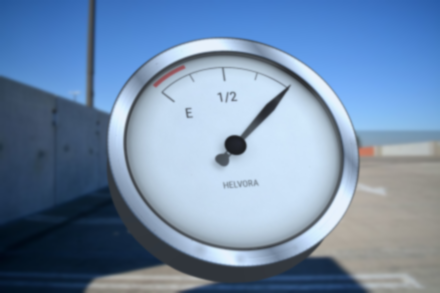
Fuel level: value=1
